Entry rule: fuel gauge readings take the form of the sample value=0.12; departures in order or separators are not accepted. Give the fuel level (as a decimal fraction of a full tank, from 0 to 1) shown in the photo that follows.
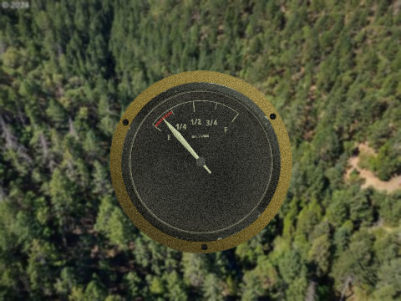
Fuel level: value=0.125
